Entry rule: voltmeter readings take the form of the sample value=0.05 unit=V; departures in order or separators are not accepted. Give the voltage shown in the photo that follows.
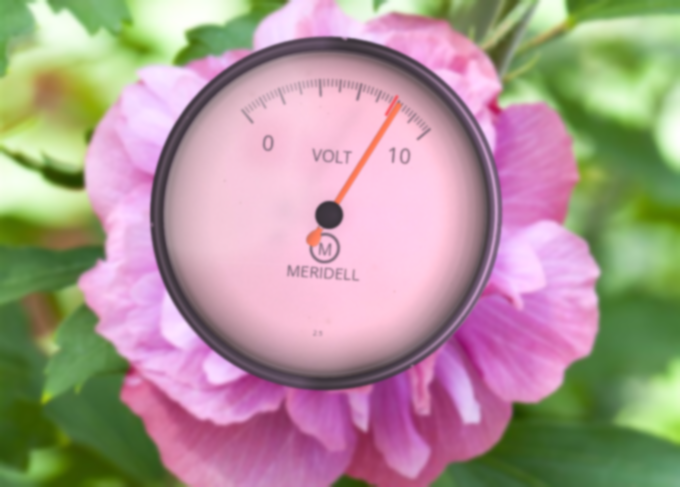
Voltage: value=8 unit=V
